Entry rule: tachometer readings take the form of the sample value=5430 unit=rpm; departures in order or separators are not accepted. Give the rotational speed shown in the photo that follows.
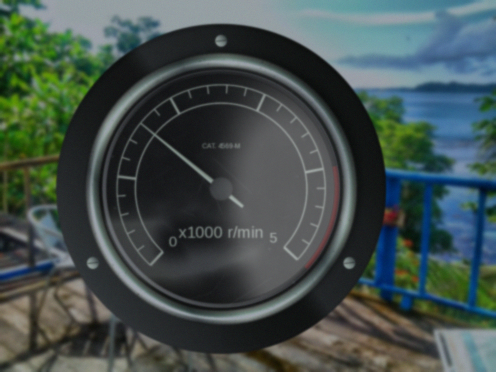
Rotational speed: value=1600 unit=rpm
